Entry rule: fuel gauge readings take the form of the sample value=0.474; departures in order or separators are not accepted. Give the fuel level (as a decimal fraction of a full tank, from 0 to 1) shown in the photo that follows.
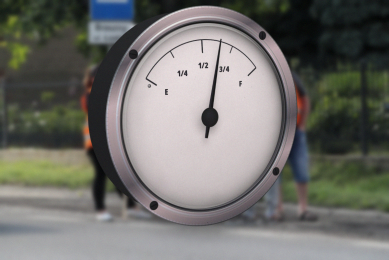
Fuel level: value=0.625
